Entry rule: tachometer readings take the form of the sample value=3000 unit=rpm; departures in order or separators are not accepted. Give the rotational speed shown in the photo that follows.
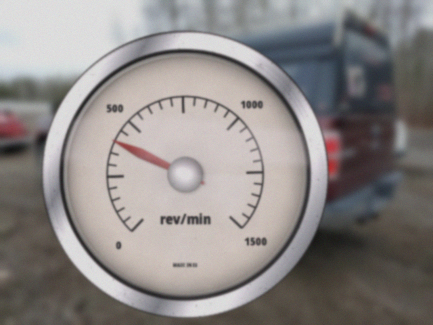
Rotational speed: value=400 unit=rpm
